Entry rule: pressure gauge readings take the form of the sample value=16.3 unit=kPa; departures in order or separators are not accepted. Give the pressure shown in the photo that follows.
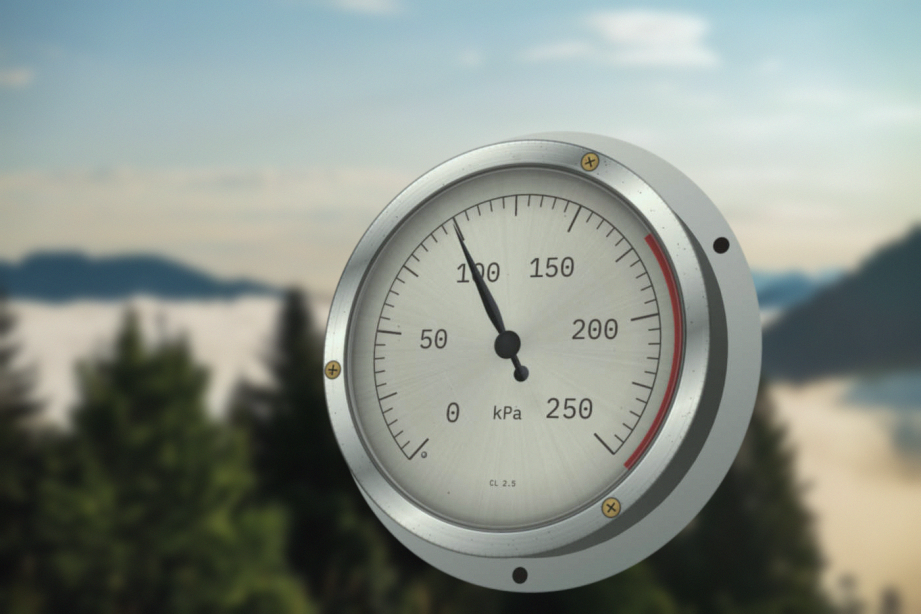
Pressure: value=100 unit=kPa
